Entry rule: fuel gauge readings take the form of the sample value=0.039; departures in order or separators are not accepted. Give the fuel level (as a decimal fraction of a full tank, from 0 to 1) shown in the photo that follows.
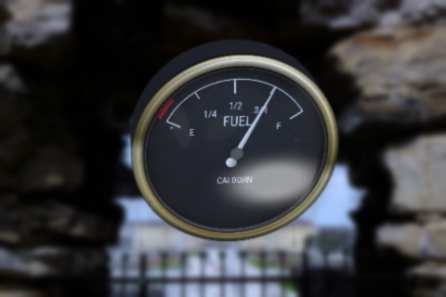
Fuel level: value=0.75
